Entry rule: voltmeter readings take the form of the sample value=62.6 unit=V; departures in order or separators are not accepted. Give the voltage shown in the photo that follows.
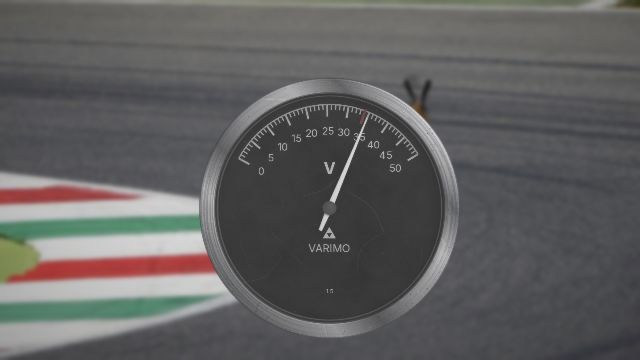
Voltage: value=35 unit=V
